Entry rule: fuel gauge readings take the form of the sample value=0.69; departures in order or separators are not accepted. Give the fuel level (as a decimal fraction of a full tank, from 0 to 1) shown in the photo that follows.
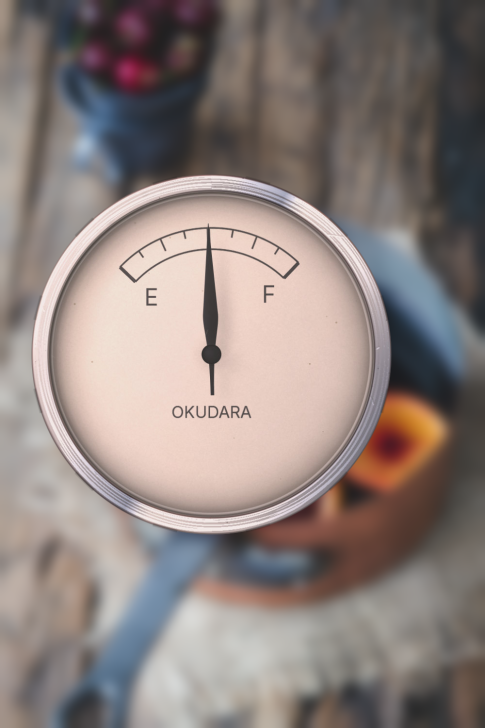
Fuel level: value=0.5
